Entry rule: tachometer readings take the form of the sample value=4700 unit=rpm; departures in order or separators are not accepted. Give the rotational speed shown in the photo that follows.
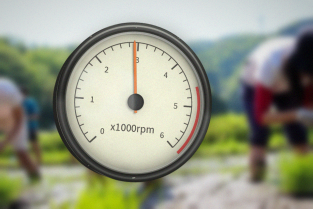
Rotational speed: value=2900 unit=rpm
